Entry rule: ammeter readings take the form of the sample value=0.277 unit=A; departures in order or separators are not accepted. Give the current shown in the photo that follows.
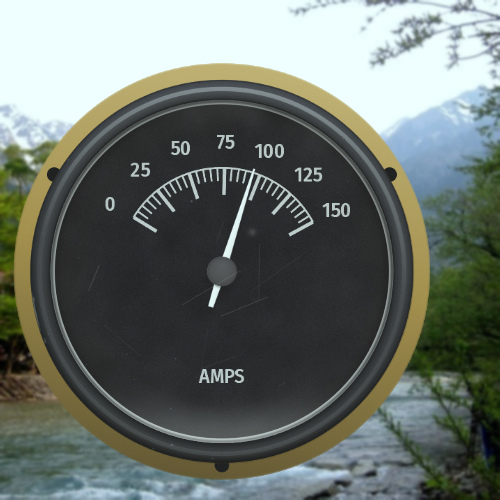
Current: value=95 unit=A
